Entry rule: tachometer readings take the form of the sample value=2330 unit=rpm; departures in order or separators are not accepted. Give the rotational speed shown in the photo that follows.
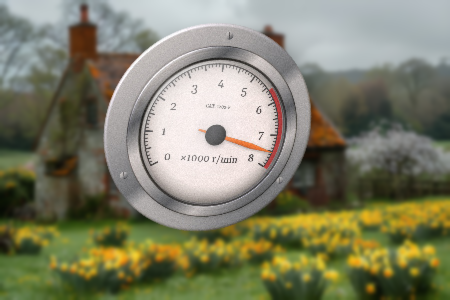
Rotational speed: value=7500 unit=rpm
